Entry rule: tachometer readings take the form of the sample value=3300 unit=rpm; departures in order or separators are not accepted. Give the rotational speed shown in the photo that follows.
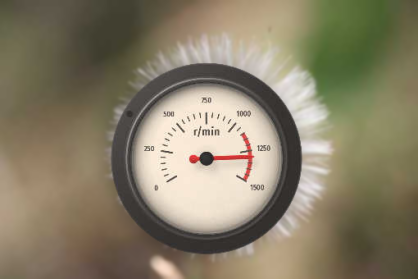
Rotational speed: value=1300 unit=rpm
